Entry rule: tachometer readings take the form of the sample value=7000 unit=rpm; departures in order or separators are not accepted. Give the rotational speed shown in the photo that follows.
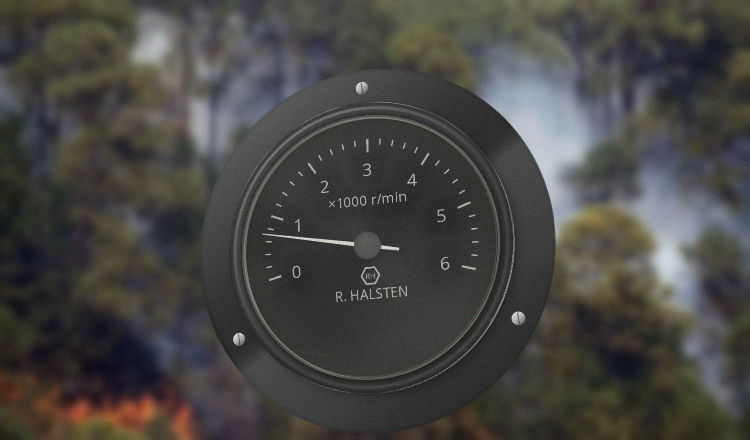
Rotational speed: value=700 unit=rpm
